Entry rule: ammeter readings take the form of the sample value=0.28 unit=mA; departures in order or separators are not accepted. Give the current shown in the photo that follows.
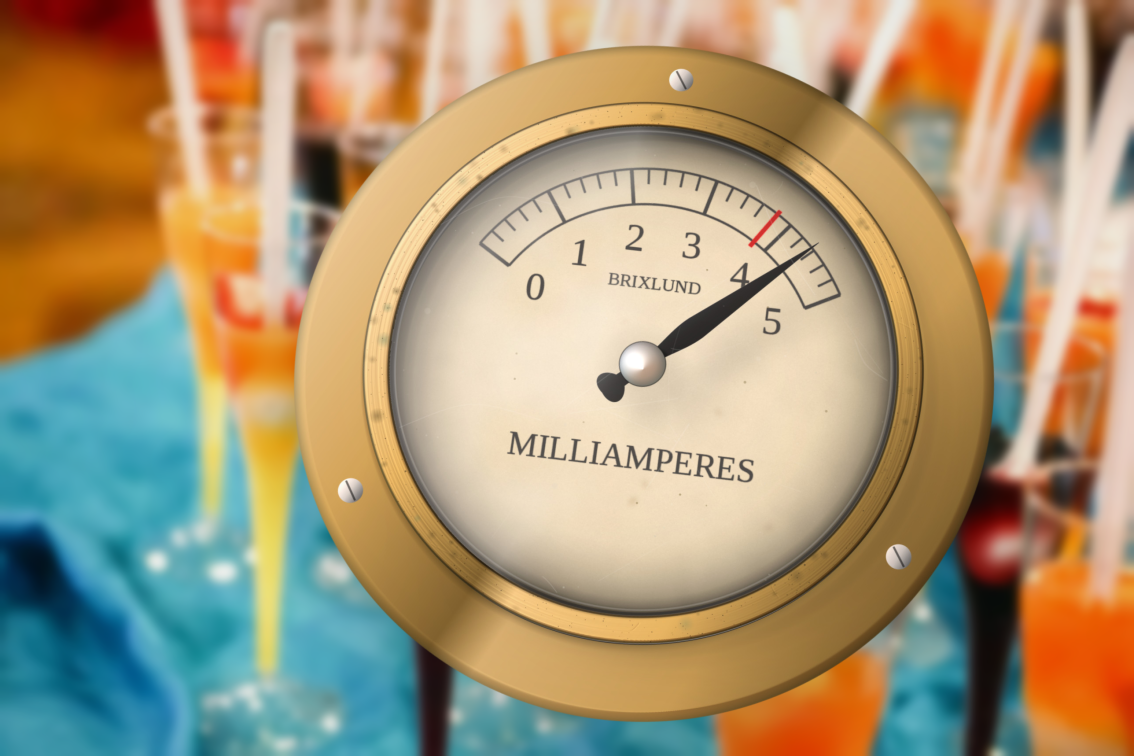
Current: value=4.4 unit=mA
